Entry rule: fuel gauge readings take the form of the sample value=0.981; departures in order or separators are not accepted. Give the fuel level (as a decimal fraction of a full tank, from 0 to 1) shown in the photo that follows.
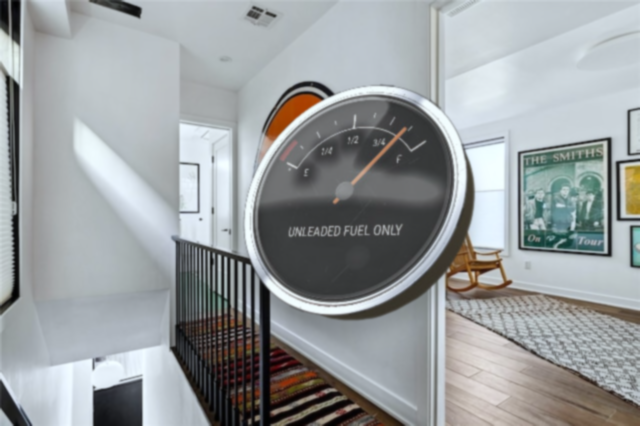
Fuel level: value=0.875
